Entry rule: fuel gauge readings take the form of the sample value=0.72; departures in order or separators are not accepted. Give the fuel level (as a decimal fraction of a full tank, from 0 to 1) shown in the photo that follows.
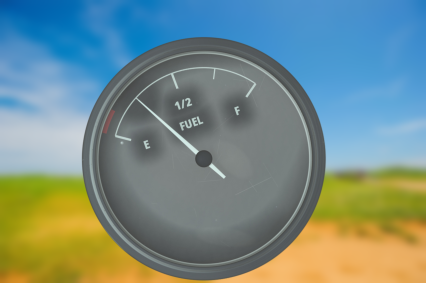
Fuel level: value=0.25
